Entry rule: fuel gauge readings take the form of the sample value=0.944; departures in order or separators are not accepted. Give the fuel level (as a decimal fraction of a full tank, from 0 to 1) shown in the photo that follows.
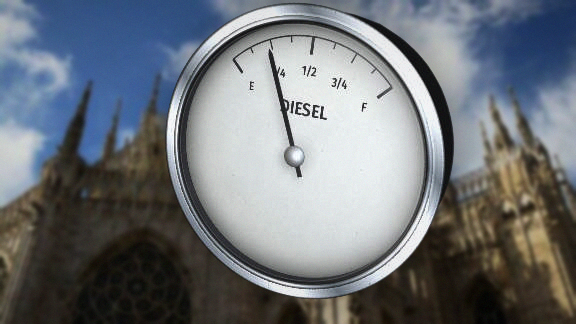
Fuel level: value=0.25
